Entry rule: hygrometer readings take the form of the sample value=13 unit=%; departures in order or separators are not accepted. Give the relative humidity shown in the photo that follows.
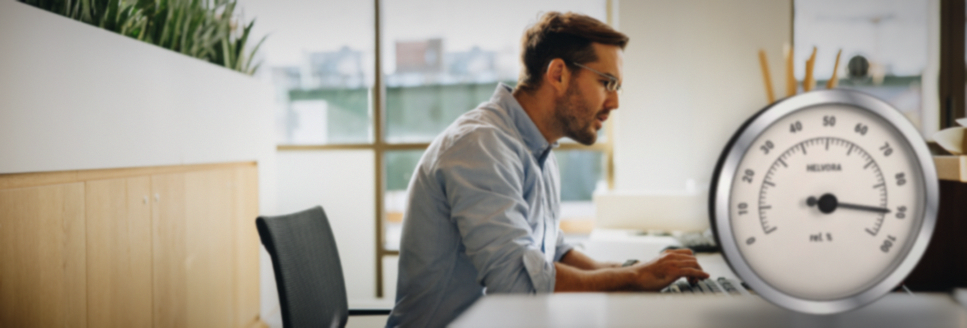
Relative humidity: value=90 unit=%
